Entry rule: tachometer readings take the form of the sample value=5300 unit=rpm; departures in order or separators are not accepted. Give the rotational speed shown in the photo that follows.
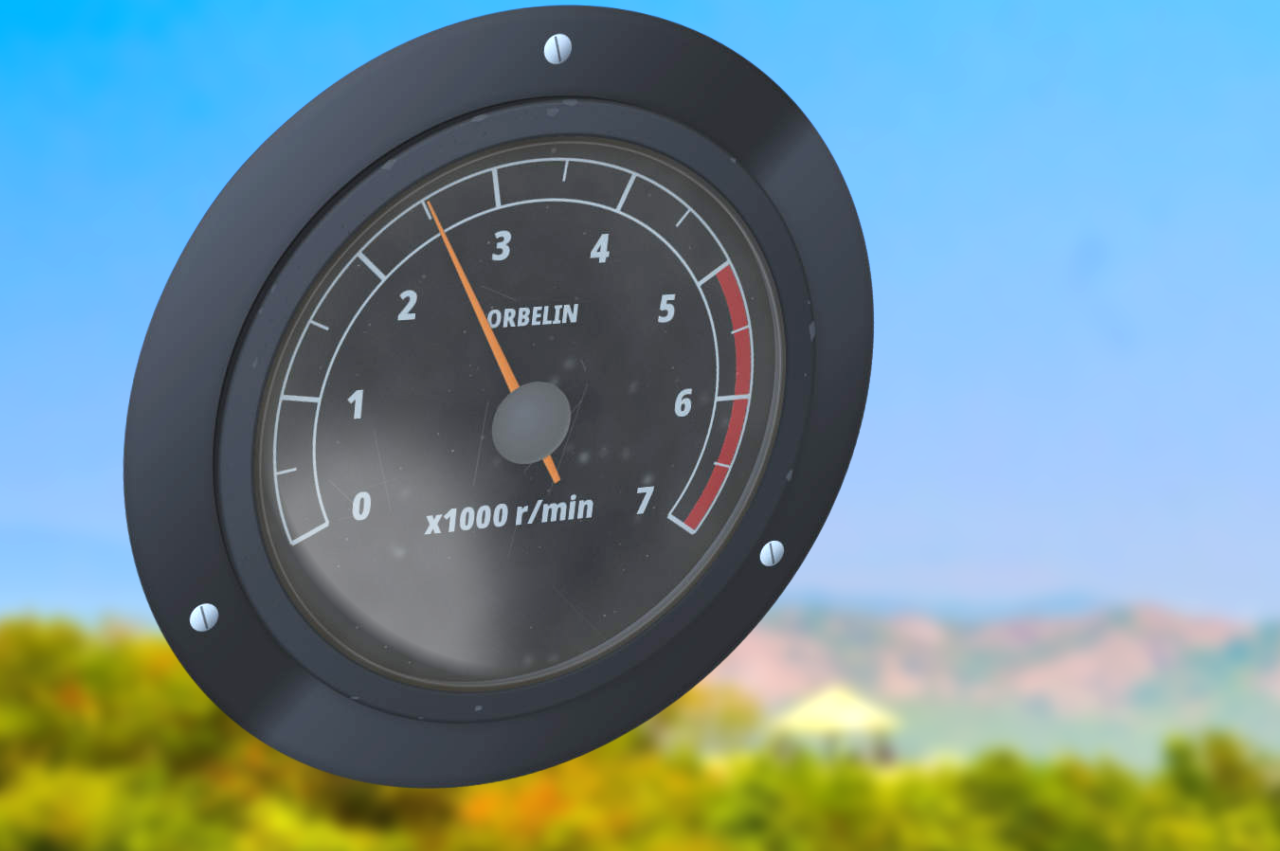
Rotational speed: value=2500 unit=rpm
